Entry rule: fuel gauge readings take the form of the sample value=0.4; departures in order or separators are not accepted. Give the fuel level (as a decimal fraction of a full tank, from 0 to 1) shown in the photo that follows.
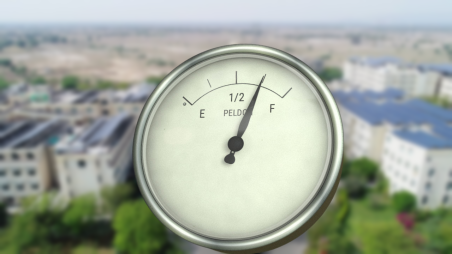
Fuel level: value=0.75
